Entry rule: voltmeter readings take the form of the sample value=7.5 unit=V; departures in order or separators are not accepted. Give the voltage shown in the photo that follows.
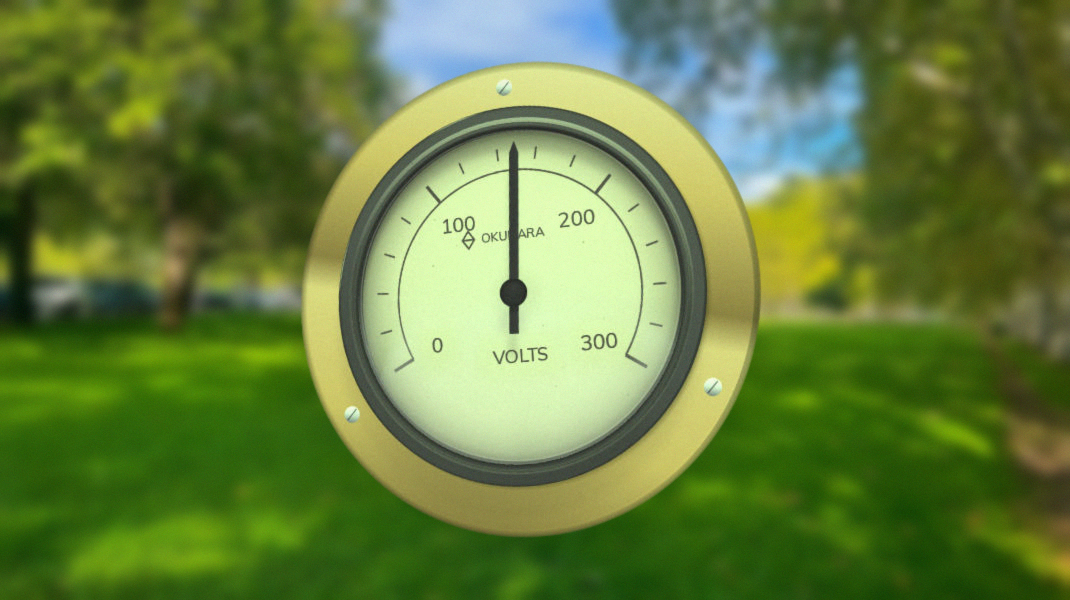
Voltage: value=150 unit=V
